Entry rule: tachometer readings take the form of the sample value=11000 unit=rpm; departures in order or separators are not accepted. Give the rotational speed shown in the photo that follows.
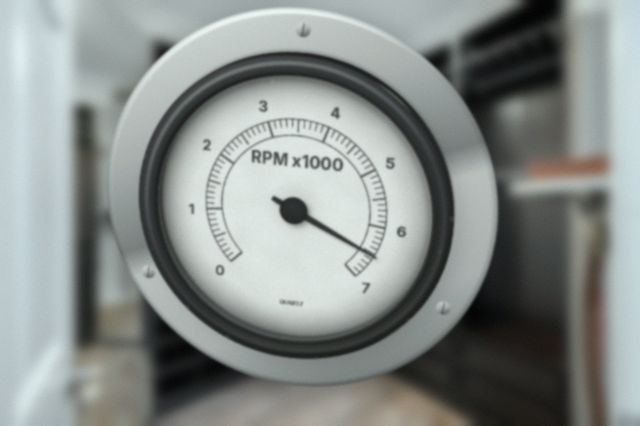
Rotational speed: value=6500 unit=rpm
